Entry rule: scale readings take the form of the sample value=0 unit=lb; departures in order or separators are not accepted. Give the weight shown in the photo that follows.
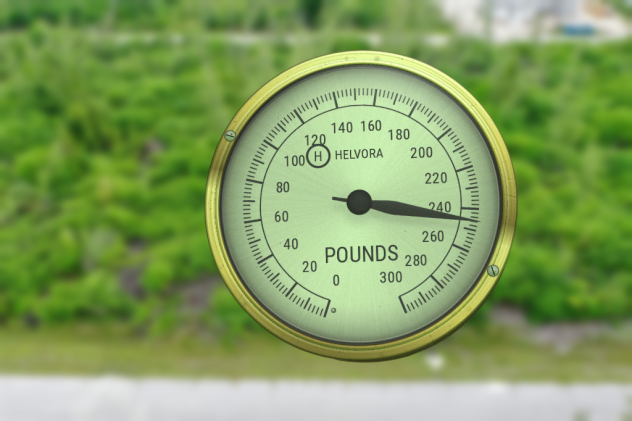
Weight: value=246 unit=lb
